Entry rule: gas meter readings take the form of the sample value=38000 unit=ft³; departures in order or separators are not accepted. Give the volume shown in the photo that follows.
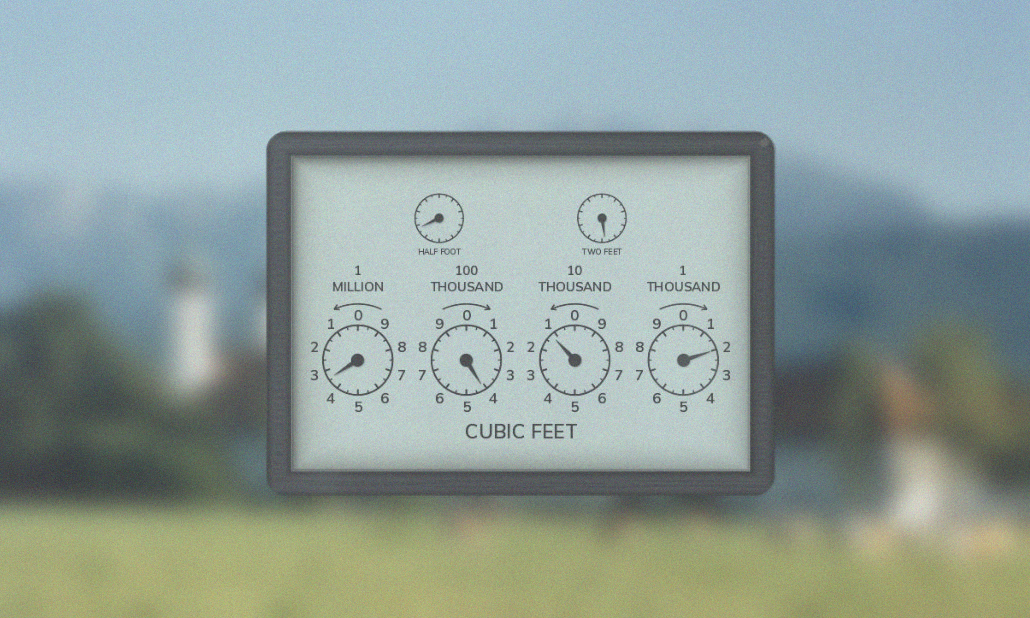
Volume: value=341200 unit=ft³
